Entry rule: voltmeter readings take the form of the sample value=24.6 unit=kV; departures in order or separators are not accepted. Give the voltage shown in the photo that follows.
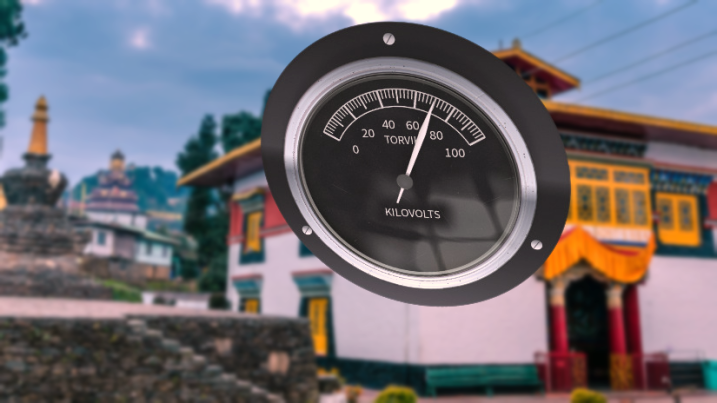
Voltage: value=70 unit=kV
